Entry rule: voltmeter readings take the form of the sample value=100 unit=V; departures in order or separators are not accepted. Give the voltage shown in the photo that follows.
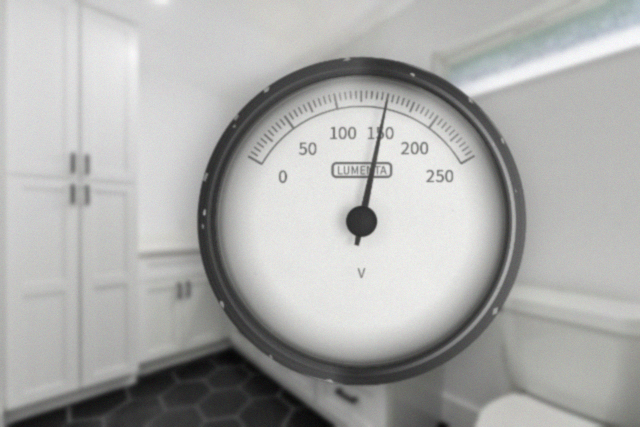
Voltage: value=150 unit=V
